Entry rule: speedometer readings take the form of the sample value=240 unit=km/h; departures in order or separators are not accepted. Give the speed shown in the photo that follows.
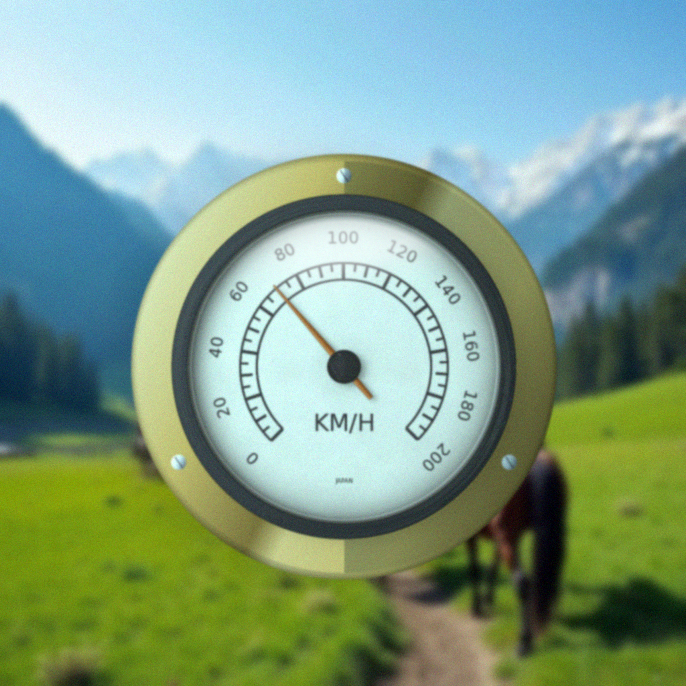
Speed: value=70 unit=km/h
